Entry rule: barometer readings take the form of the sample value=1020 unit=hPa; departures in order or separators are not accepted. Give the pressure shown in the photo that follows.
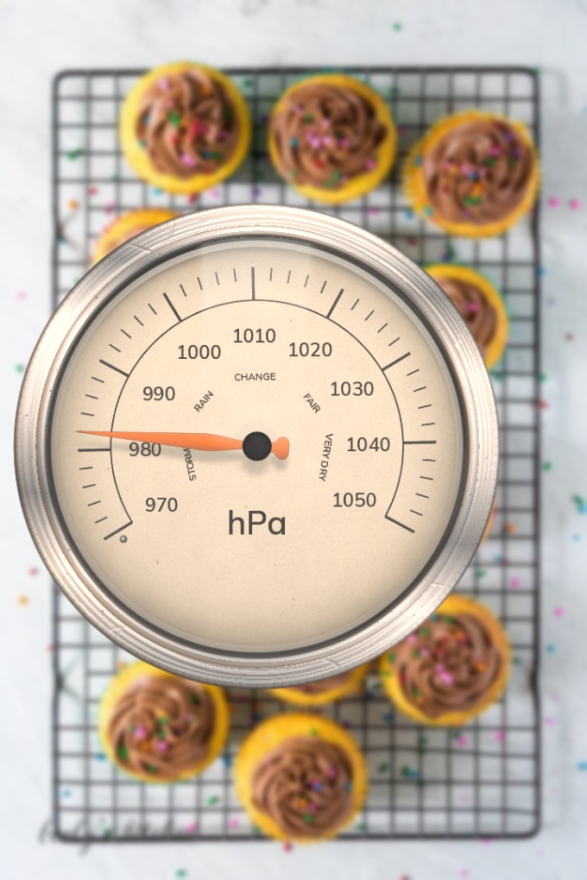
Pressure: value=982 unit=hPa
